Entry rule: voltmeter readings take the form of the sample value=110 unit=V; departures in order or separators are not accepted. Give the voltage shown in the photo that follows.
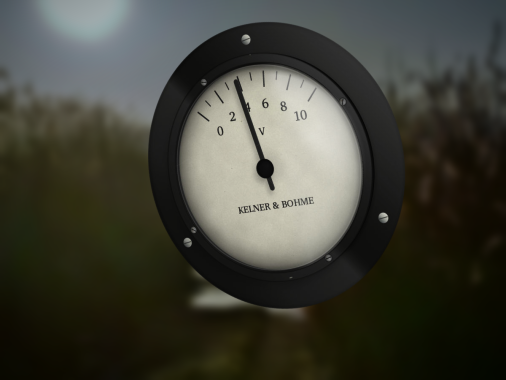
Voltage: value=4 unit=V
